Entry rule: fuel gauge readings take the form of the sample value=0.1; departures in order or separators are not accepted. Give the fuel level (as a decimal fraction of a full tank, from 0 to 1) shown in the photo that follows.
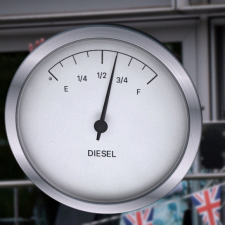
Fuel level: value=0.625
